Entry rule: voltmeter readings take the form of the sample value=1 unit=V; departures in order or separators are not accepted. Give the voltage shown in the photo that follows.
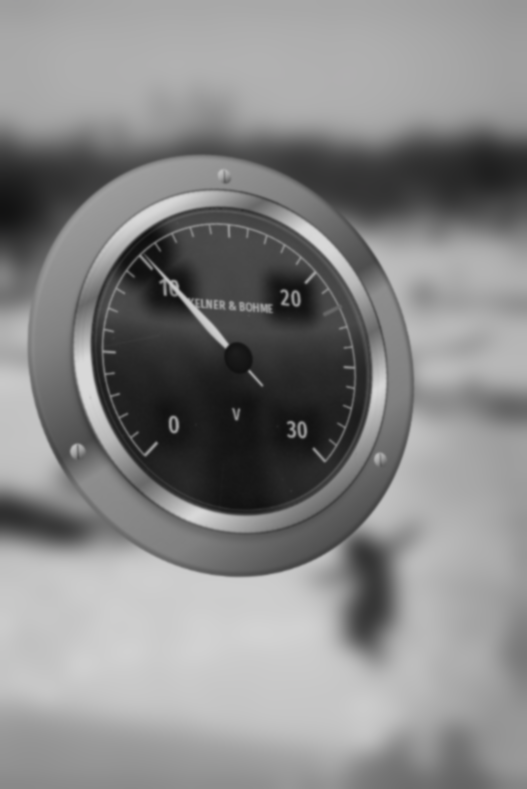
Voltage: value=10 unit=V
